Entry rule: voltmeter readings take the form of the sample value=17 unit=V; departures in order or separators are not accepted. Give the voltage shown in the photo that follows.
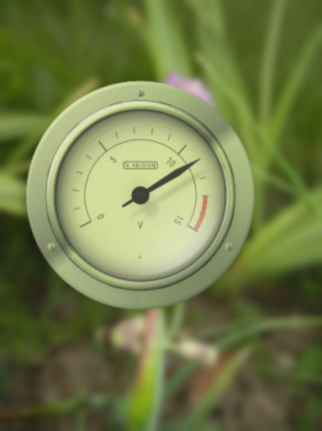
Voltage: value=11 unit=V
